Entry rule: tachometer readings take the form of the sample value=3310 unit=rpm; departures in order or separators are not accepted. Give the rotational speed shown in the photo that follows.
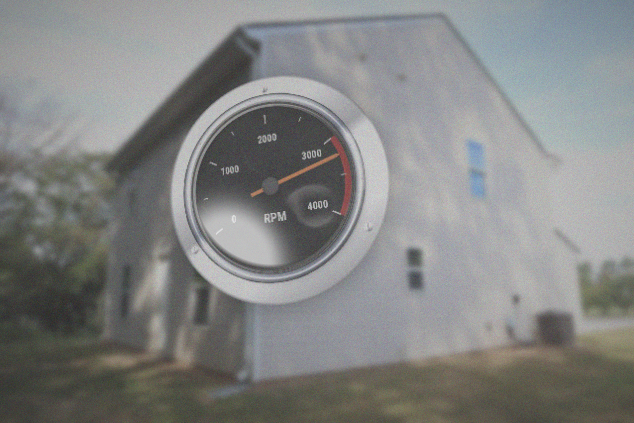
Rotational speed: value=3250 unit=rpm
